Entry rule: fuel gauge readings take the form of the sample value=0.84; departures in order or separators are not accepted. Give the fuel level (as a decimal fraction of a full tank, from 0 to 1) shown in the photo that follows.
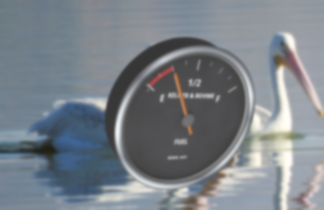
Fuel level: value=0.25
